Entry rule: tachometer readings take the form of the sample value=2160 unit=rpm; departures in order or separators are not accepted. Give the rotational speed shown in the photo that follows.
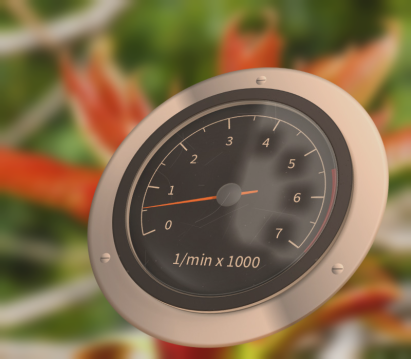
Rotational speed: value=500 unit=rpm
